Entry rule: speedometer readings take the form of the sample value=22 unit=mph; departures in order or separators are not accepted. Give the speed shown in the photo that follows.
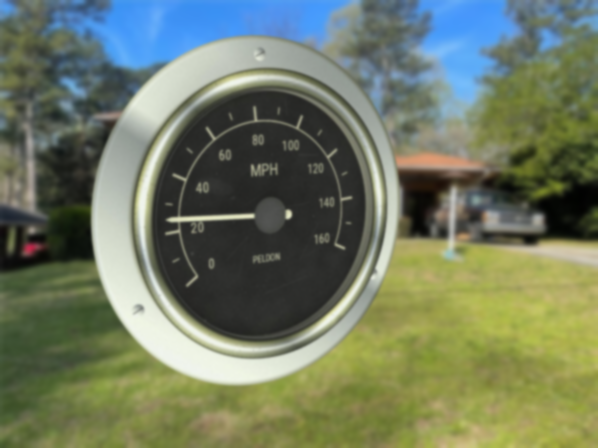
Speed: value=25 unit=mph
